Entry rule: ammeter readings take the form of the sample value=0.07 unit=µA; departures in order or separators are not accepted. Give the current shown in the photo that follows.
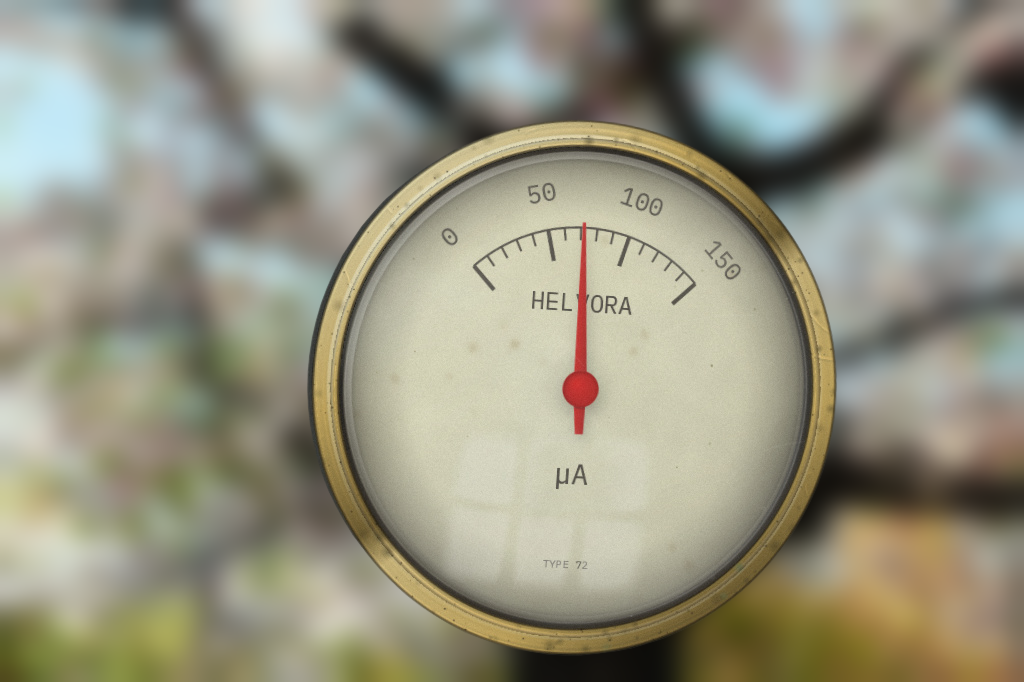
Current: value=70 unit=µA
